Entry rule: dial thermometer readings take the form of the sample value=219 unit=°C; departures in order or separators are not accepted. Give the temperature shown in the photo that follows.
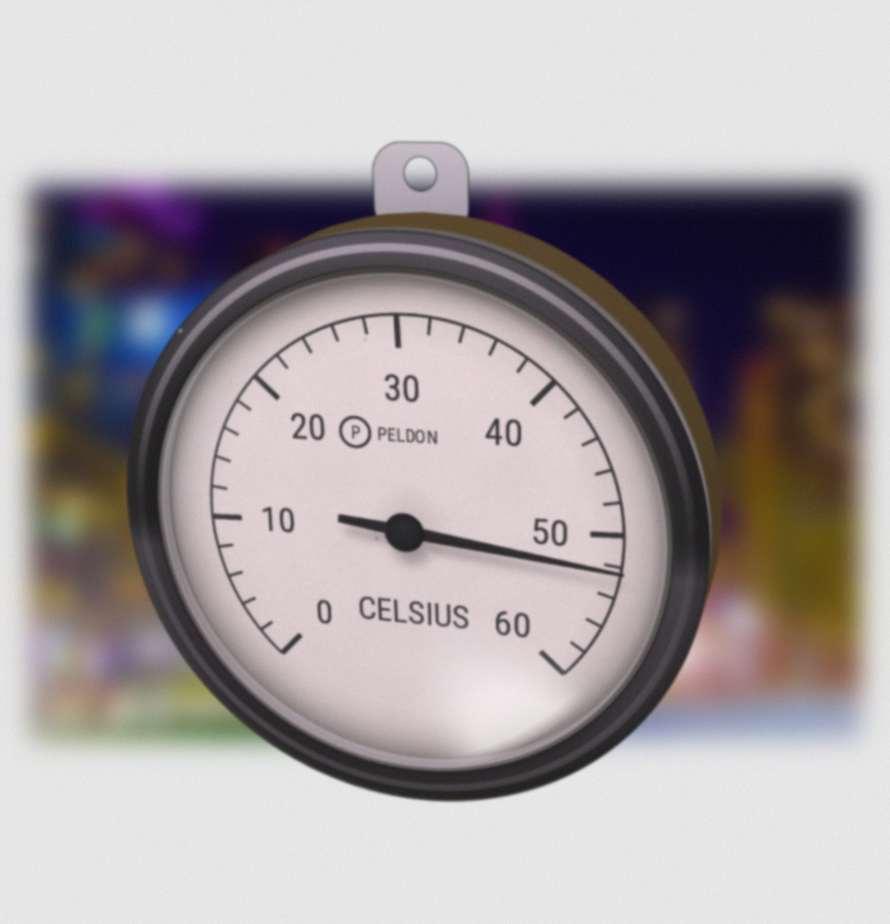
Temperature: value=52 unit=°C
